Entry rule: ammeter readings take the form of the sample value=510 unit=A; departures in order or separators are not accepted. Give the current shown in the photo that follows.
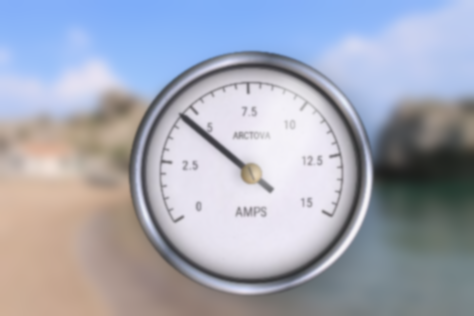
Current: value=4.5 unit=A
